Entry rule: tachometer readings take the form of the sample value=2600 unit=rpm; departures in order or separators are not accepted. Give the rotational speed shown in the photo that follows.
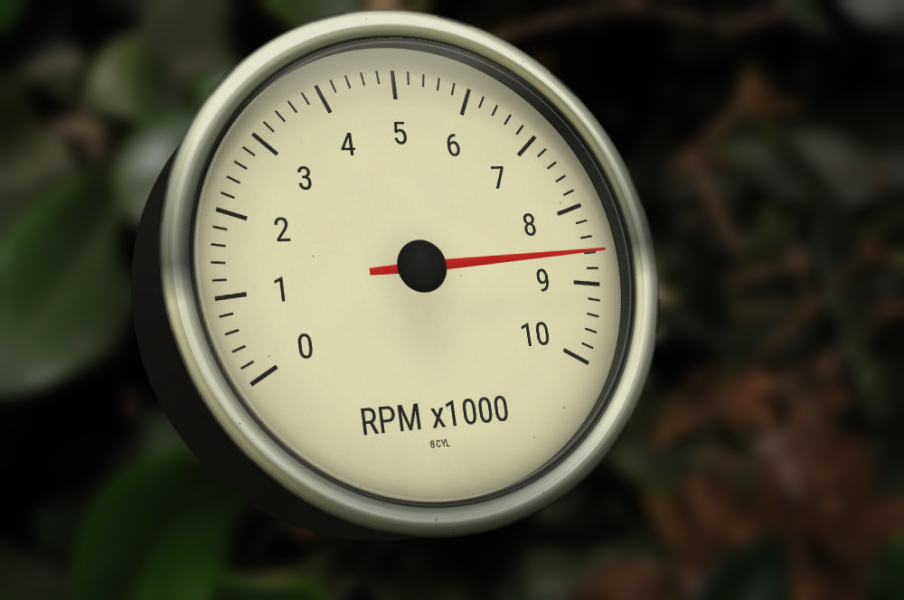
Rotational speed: value=8600 unit=rpm
